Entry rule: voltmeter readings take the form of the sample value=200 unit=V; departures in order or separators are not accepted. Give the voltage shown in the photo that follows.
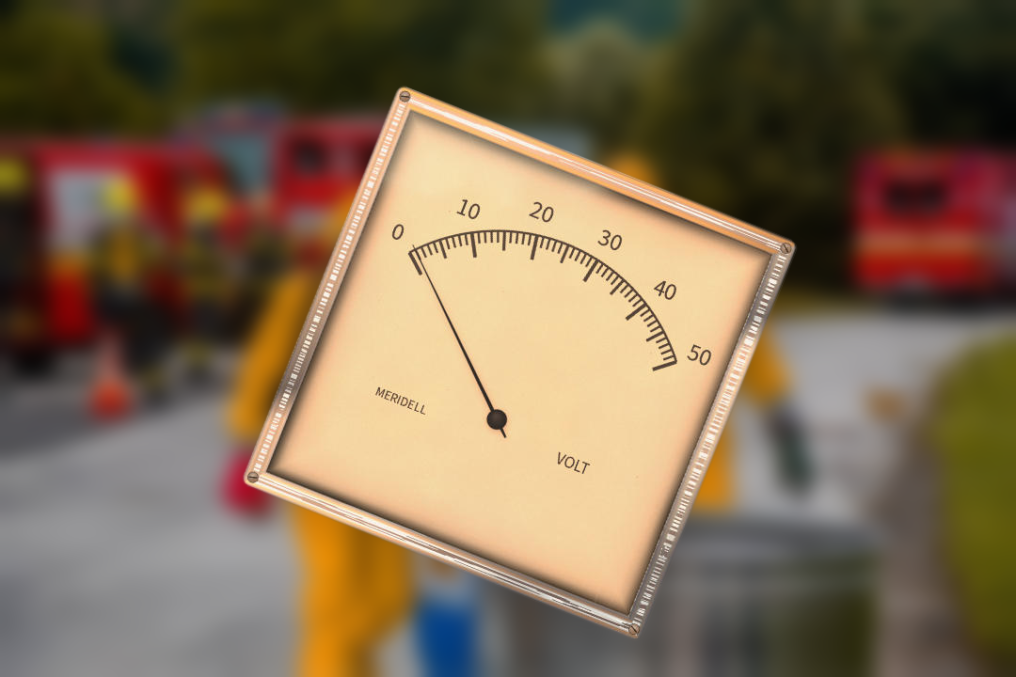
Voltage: value=1 unit=V
